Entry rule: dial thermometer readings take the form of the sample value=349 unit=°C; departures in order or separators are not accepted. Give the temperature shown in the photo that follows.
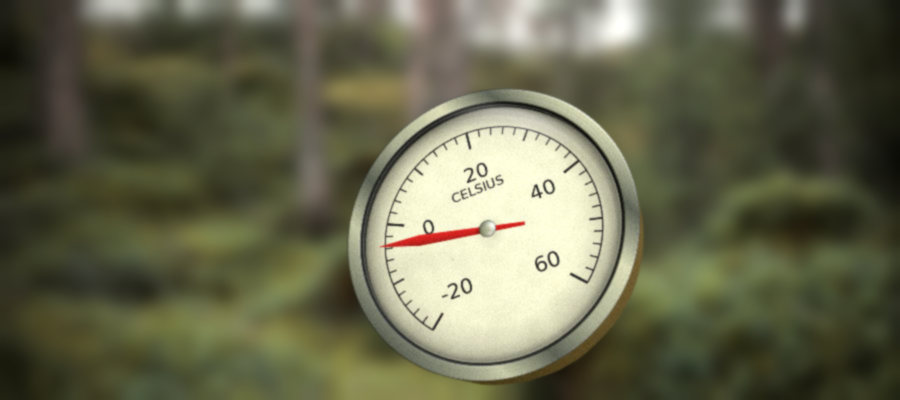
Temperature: value=-4 unit=°C
